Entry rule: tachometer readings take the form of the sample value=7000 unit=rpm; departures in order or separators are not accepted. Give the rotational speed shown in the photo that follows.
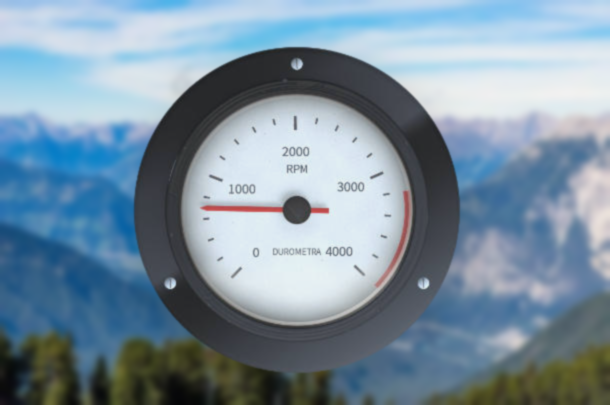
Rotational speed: value=700 unit=rpm
